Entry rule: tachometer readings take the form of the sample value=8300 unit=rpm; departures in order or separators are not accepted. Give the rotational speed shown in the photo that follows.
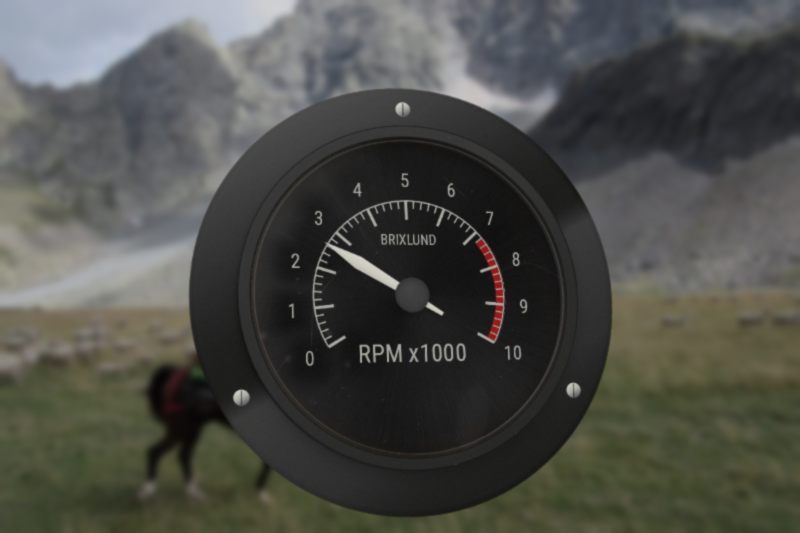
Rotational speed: value=2600 unit=rpm
